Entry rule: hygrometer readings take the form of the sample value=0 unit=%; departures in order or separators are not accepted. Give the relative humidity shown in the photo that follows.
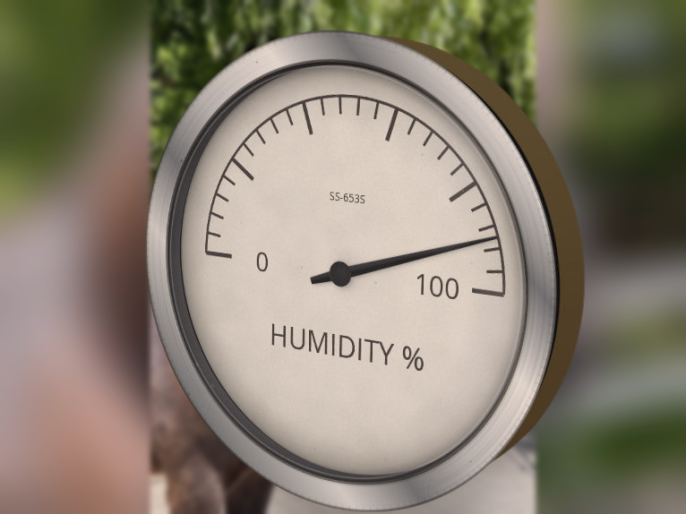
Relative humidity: value=90 unit=%
